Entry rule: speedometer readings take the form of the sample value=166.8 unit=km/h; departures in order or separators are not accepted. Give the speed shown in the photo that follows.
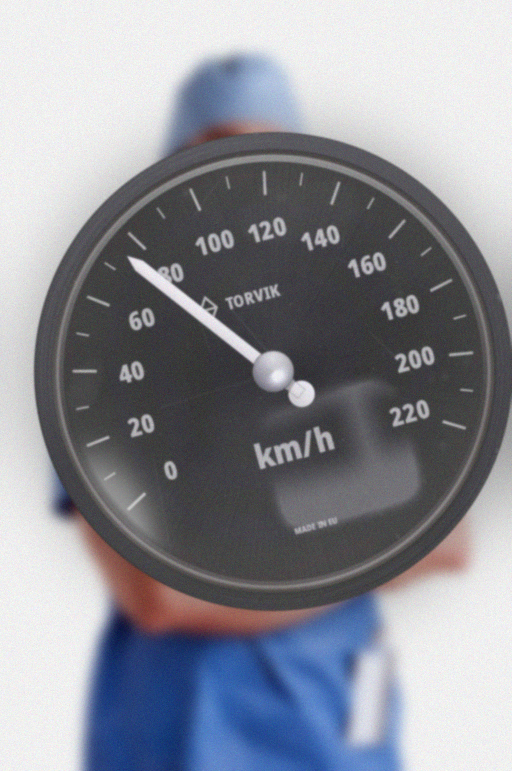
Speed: value=75 unit=km/h
